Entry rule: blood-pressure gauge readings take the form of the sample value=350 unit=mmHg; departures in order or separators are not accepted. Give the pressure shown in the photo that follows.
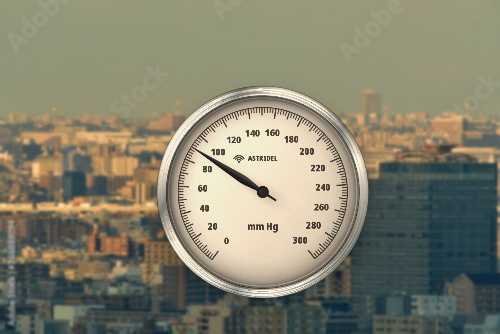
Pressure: value=90 unit=mmHg
